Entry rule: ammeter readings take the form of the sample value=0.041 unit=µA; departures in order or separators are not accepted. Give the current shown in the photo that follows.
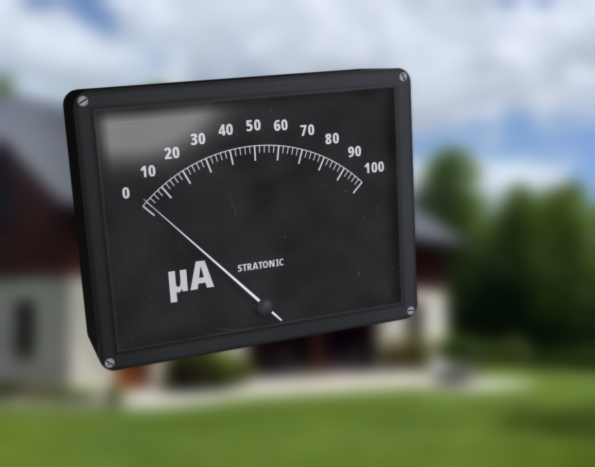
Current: value=2 unit=µA
